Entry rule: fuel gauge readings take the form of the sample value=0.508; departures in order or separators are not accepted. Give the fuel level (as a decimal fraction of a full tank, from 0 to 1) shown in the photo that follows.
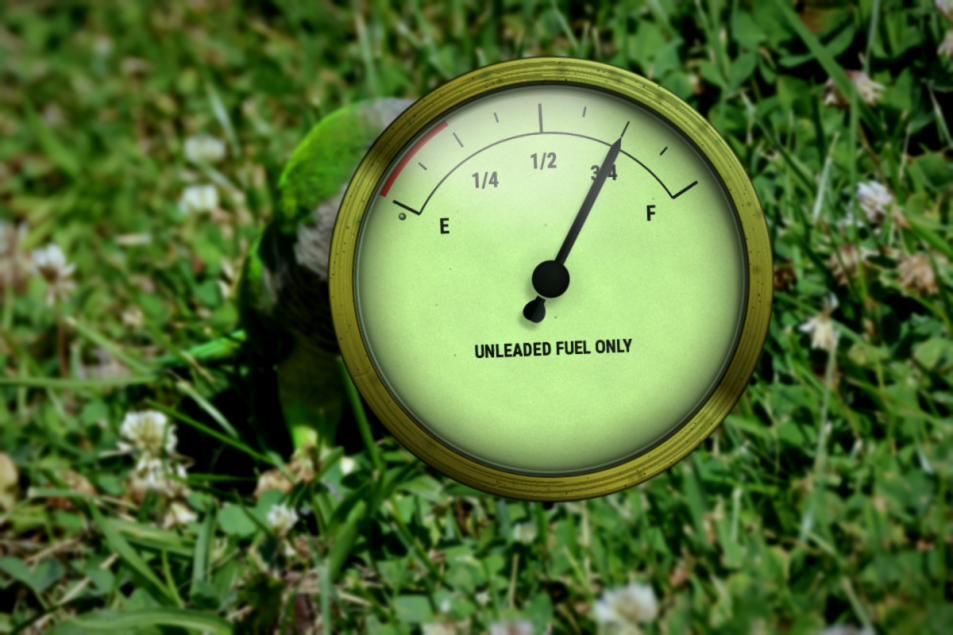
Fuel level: value=0.75
